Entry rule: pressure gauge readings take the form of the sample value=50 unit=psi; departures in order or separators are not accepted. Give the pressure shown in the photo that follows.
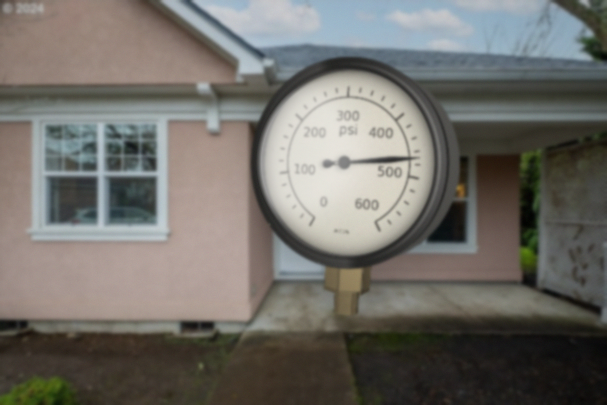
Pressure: value=470 unit=psi
